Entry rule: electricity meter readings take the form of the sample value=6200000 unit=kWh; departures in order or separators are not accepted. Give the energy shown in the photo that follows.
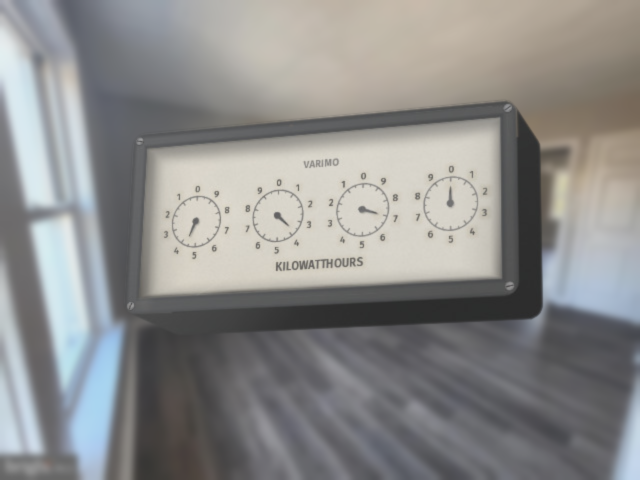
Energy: value=4370 unit=kWh
